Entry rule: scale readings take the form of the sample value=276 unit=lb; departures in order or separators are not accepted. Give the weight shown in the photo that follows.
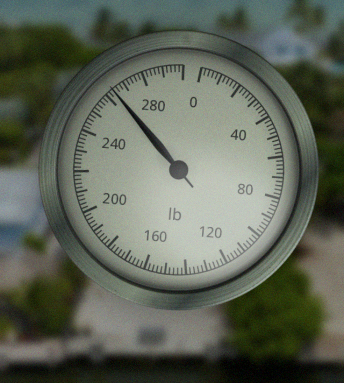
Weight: value=264 unit=lb
